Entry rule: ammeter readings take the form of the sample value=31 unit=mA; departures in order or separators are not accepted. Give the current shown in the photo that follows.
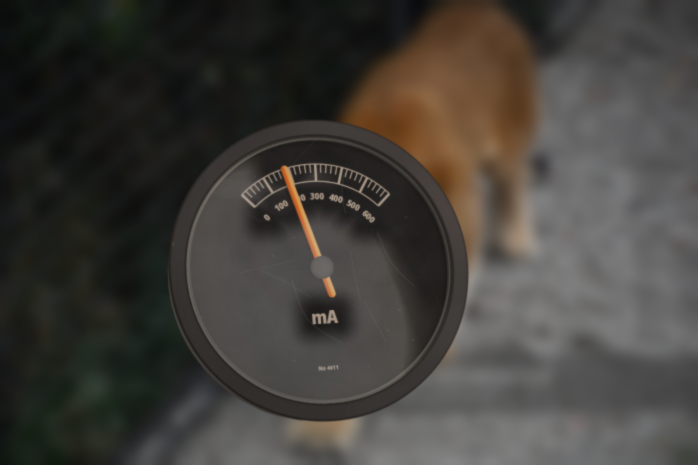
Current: value=180 unit=mA
